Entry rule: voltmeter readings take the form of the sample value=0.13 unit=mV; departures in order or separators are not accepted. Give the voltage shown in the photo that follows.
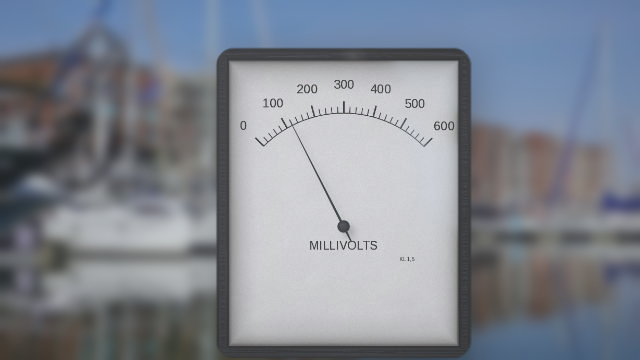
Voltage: value=120 unit=mV
